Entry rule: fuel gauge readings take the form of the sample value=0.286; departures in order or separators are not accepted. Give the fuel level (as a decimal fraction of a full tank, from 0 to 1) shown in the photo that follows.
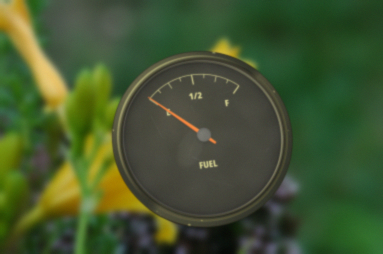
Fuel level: value=0
